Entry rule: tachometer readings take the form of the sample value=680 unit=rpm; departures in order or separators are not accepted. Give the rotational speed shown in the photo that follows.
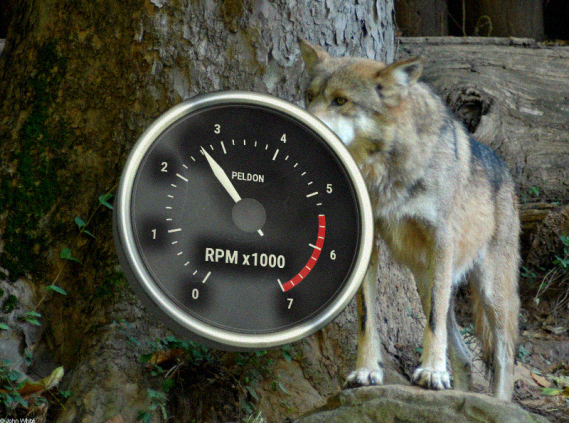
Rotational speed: value=2600 unit=rpm
